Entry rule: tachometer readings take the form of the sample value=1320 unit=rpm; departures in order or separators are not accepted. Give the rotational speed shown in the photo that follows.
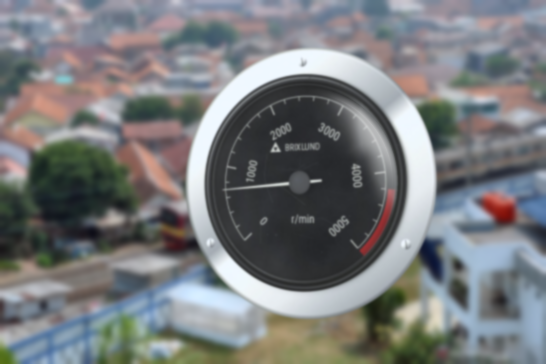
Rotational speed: value=700 unit=rpm
